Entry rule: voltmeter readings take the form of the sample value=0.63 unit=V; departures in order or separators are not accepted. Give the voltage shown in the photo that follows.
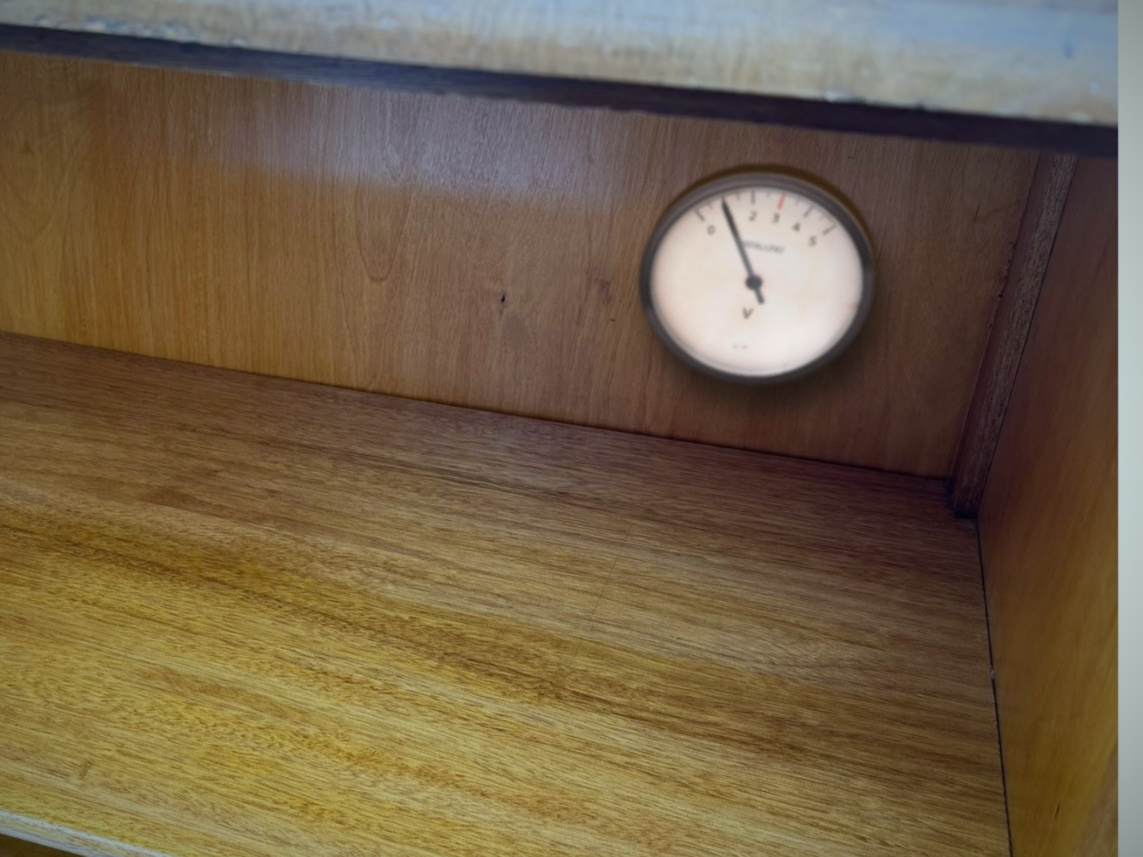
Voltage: value=1 unit=V
